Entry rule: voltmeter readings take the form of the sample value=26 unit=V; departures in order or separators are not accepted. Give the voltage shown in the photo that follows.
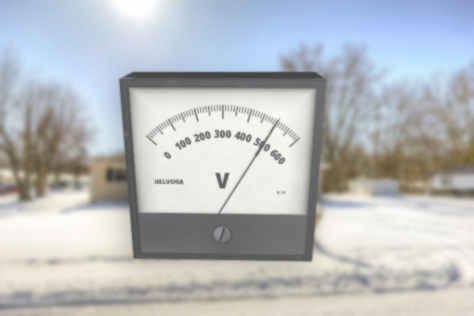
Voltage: value=500 unit=V
